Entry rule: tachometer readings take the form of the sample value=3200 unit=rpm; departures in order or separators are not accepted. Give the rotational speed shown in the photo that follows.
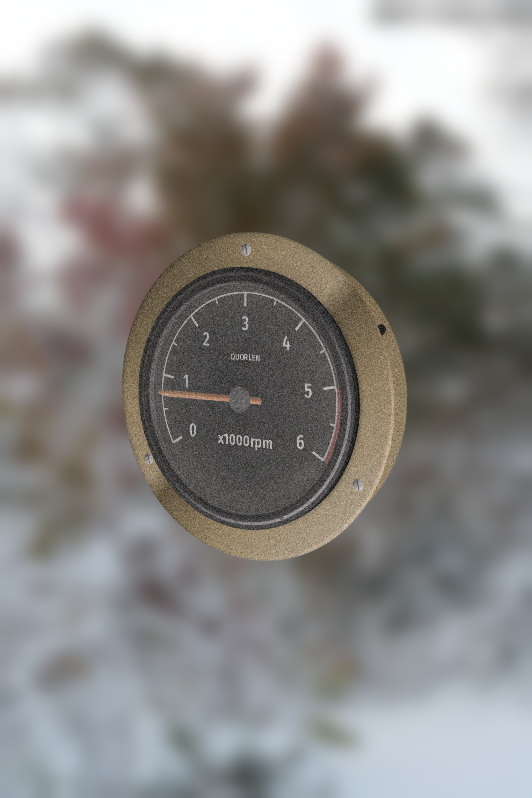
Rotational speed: value=750 unit=rpm
